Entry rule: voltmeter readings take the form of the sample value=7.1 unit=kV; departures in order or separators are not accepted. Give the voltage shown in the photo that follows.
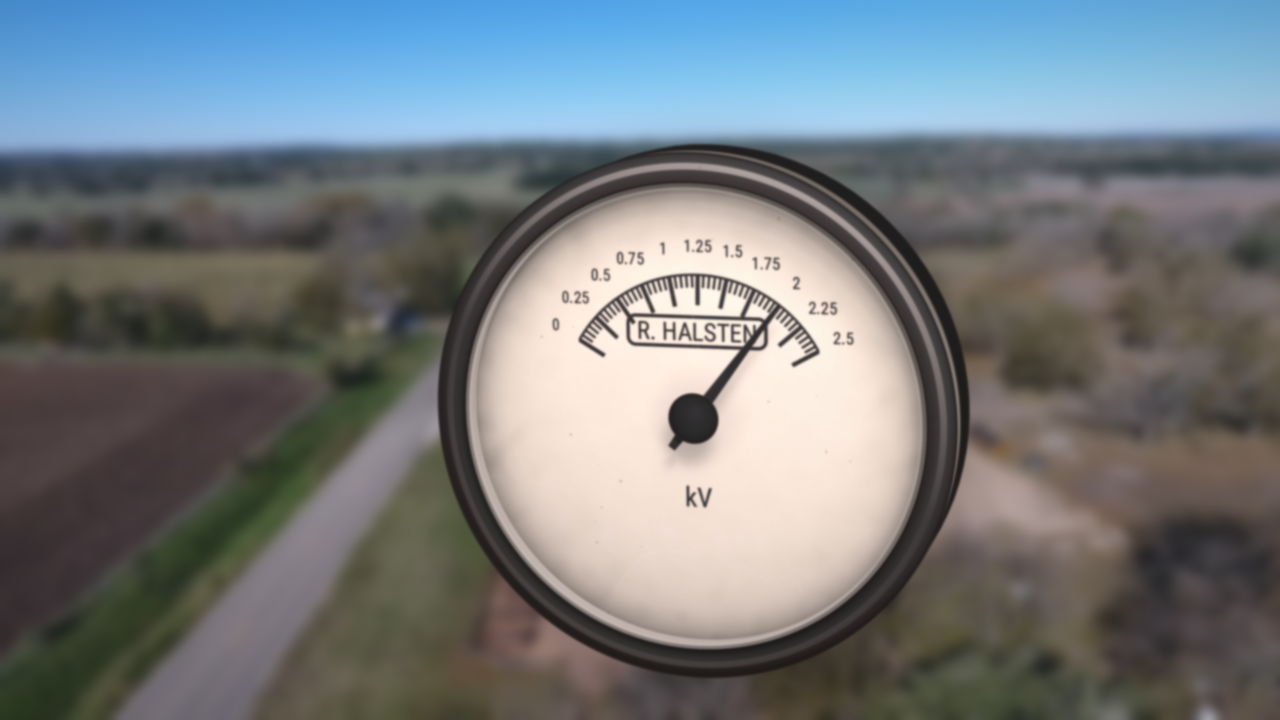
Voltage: value=2 unit=kV
